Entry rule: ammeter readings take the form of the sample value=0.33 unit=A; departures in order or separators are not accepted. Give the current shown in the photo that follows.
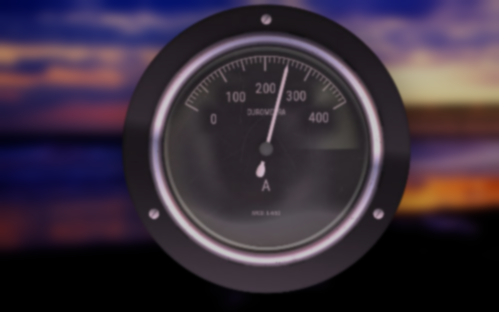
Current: value=250 unit=A
